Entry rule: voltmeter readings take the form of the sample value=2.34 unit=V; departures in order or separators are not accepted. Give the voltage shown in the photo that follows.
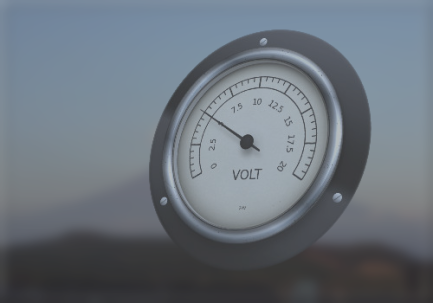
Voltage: value=5 unit=V
